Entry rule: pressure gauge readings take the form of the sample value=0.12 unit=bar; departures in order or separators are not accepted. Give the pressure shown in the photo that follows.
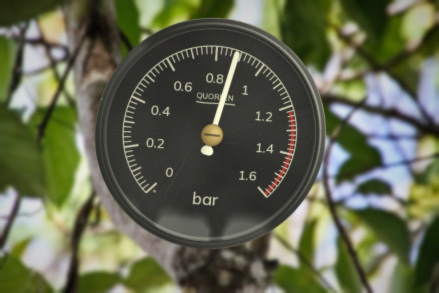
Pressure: value=0.88 unit=bar
